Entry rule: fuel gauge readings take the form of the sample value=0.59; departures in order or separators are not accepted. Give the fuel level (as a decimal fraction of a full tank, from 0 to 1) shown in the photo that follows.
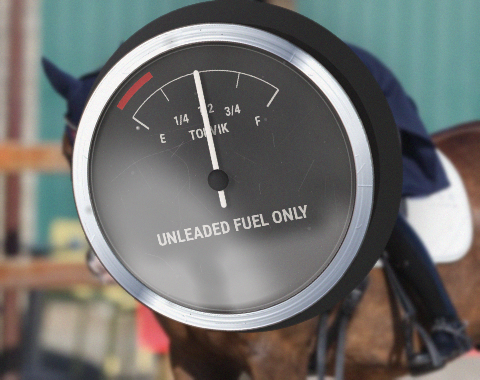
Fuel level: value=0.5
